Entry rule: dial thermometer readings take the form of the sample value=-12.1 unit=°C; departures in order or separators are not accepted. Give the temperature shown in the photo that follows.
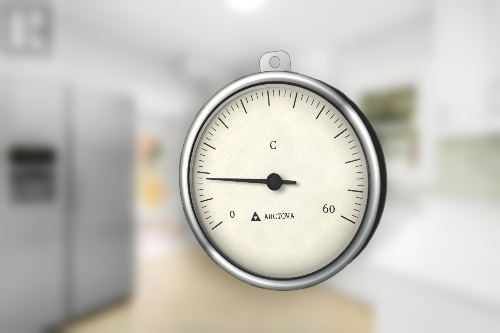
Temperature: value=9 unit=°C
